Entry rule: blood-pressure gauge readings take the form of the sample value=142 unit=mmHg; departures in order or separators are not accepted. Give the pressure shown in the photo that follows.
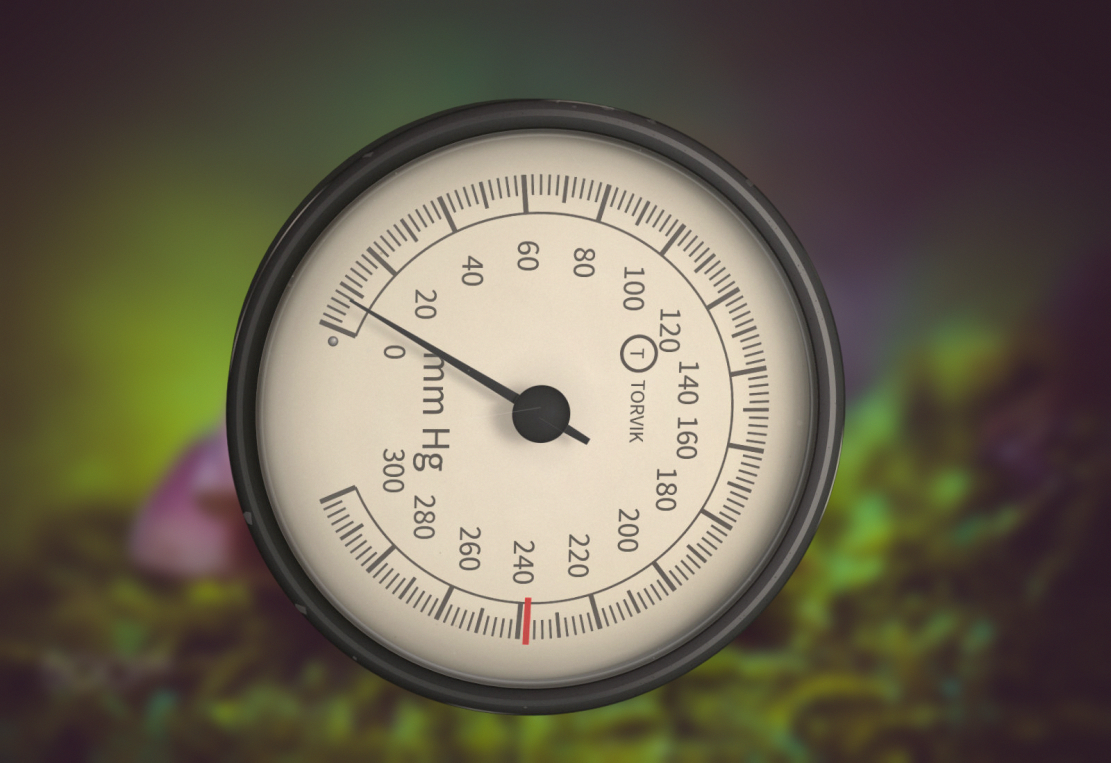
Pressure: value=8 unit=mmHg
